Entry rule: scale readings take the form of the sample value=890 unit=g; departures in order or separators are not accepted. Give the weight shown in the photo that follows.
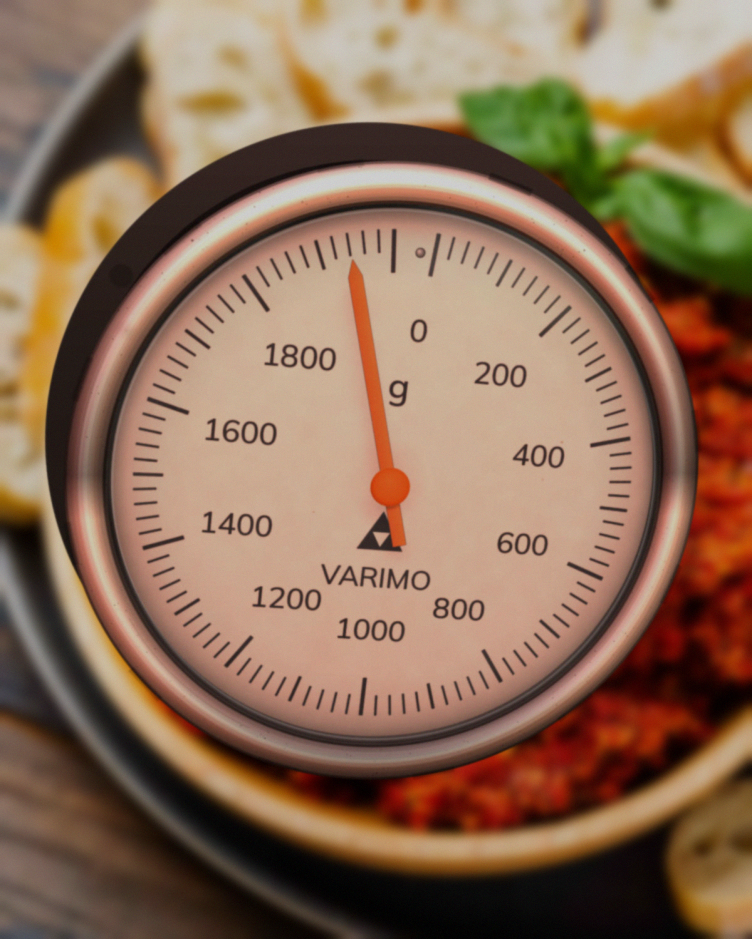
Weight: value=1940 unit=g
